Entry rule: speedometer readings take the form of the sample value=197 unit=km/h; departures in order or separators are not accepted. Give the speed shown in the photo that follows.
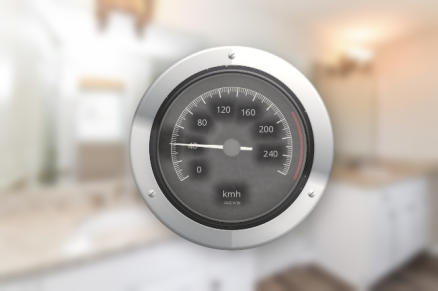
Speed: value=40 unit=km/h
